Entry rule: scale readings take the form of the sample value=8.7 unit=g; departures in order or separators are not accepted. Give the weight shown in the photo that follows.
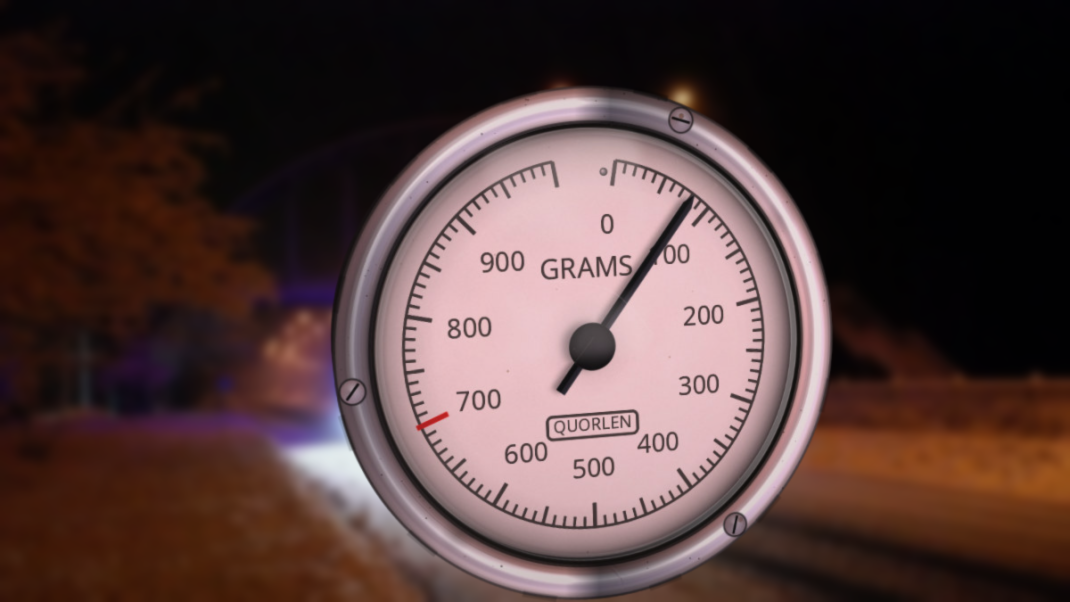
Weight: value=80 unit=g
